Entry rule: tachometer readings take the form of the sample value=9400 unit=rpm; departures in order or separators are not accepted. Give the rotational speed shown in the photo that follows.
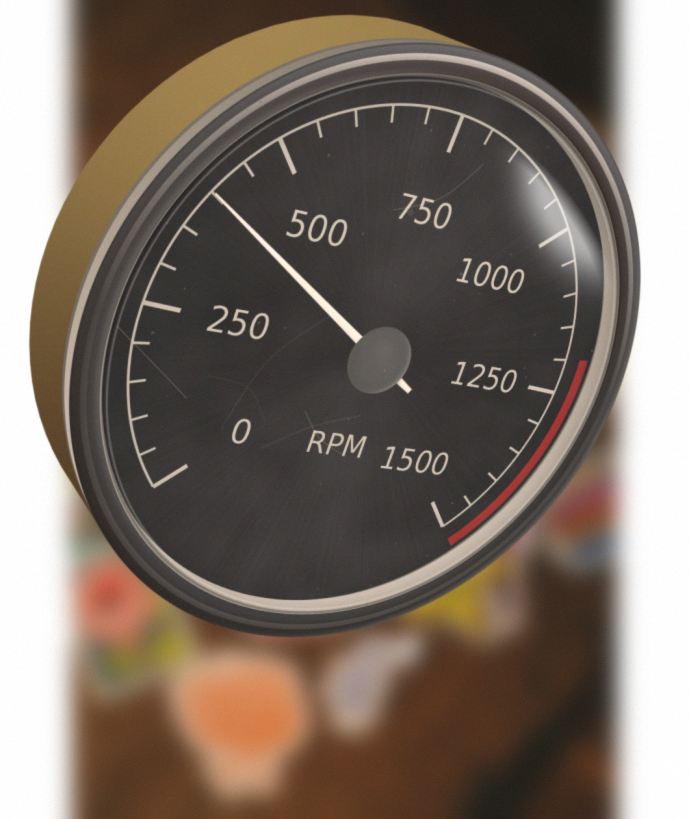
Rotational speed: value=400 unit=rpm
